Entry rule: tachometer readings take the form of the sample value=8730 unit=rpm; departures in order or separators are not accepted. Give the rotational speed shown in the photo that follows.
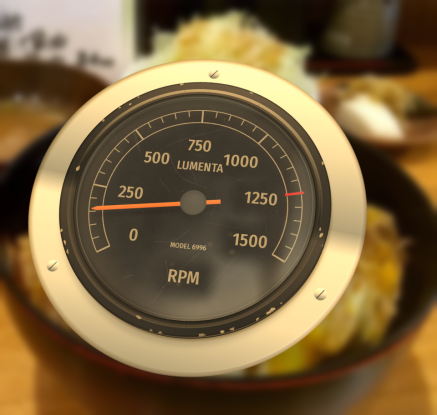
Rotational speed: value=150 unit=rpm
